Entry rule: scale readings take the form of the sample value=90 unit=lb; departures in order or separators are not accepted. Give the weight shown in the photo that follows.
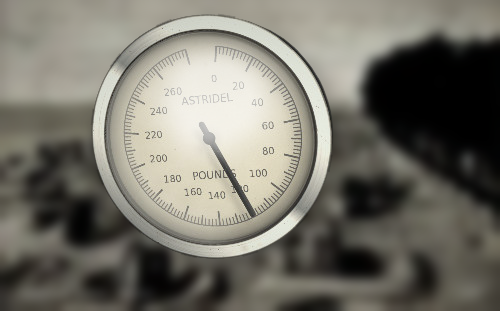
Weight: value=120 unit=lb
